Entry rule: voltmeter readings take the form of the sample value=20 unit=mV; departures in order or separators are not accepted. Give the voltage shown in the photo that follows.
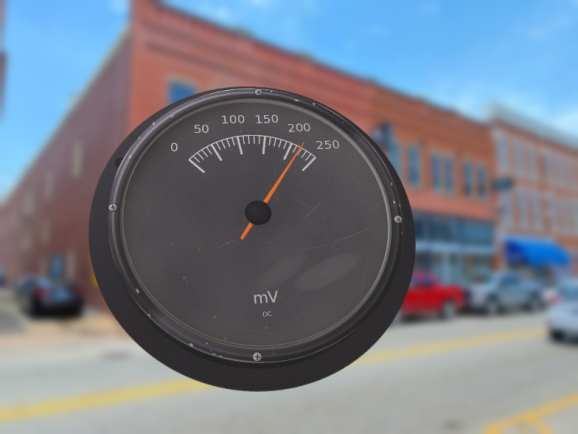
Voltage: value=220 unit=mV
